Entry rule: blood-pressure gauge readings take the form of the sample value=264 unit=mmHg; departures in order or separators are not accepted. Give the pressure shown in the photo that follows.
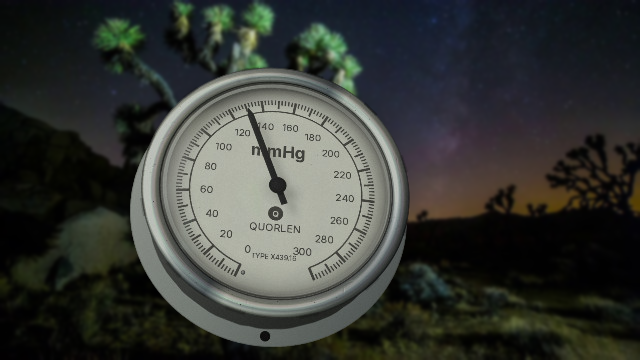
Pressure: value=130 unit=mmHg
